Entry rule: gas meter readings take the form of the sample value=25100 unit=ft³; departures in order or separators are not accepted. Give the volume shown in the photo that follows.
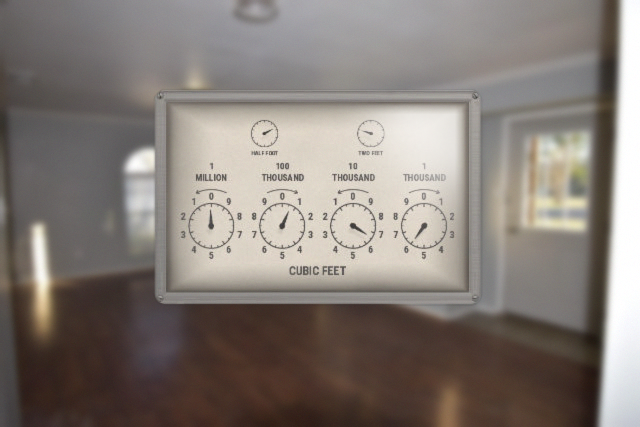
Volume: value=6600 unit=ft³
